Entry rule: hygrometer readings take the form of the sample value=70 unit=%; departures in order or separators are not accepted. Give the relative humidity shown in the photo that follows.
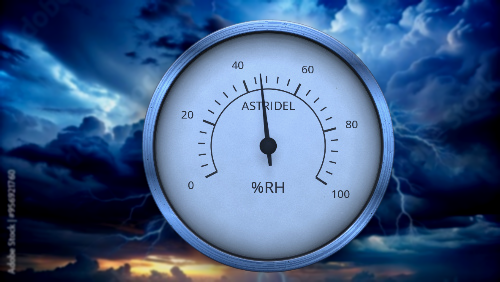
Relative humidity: value=46 unit=%
